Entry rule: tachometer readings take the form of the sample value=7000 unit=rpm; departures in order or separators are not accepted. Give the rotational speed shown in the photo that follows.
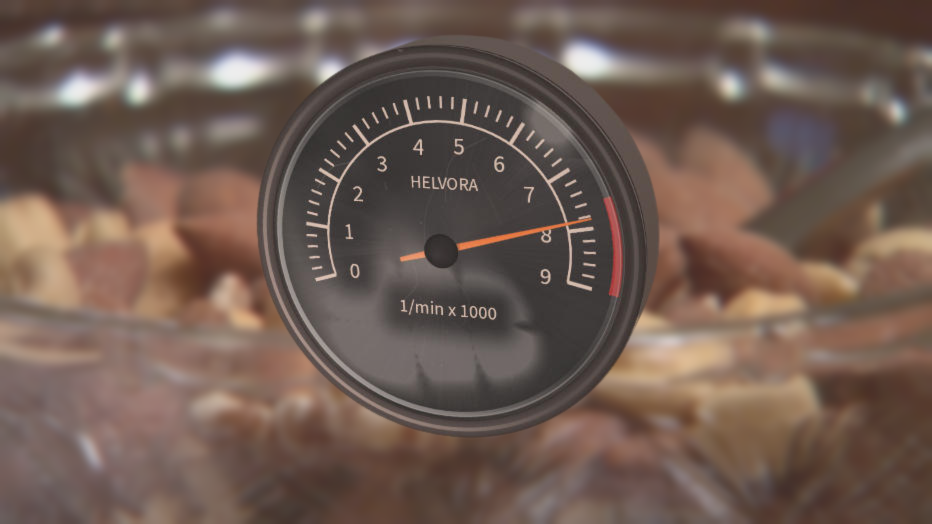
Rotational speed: value=7800 unit=rpm
